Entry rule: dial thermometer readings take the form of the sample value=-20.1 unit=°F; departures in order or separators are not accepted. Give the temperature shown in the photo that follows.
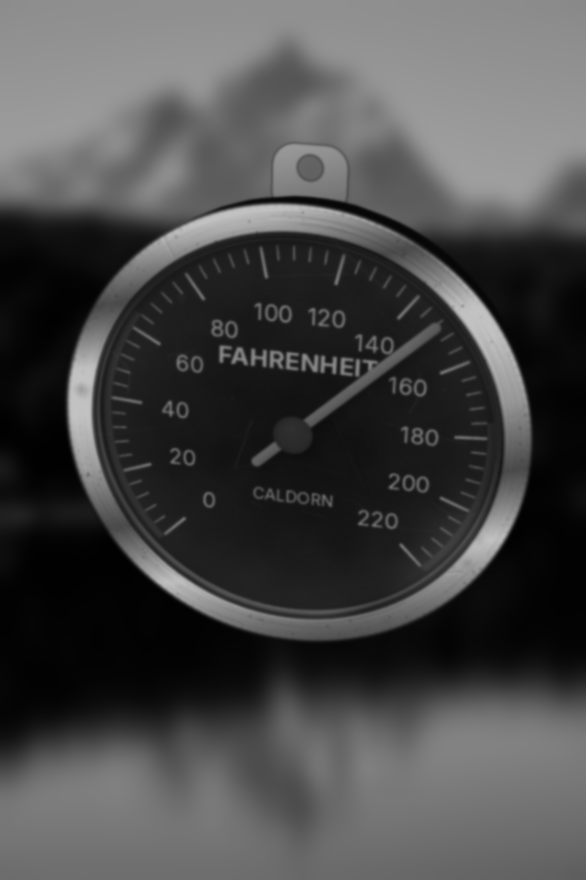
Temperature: value=148 unit=°F
